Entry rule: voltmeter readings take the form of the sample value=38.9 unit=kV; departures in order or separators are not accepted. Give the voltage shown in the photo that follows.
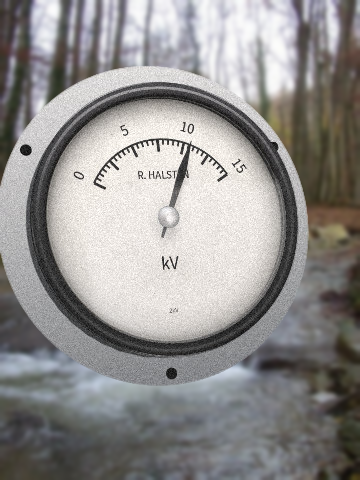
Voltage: value=10.5 unit=kV
